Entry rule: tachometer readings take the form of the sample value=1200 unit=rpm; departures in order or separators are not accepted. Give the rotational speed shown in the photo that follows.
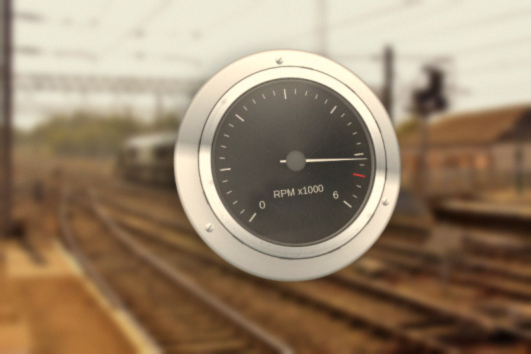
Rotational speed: value=5100 unit=rpm
